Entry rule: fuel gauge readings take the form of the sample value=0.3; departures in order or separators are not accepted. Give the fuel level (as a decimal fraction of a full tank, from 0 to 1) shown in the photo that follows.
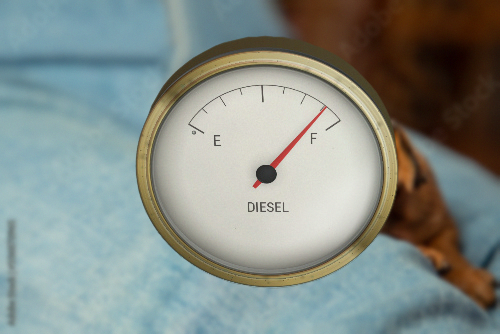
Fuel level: value=0.875
